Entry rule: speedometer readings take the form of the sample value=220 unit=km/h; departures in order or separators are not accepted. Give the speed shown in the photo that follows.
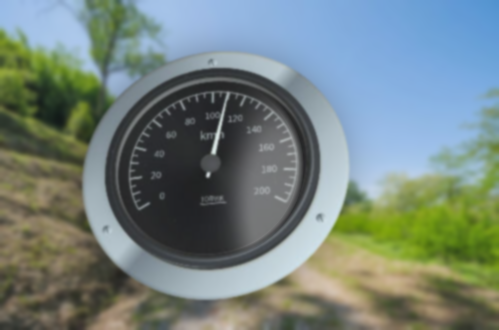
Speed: value=110 unit=km/h
